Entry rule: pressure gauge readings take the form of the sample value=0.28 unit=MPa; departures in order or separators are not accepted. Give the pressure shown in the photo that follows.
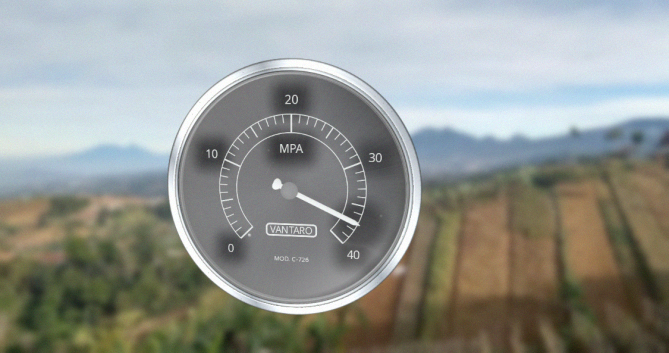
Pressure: value=37 unit=MPa
